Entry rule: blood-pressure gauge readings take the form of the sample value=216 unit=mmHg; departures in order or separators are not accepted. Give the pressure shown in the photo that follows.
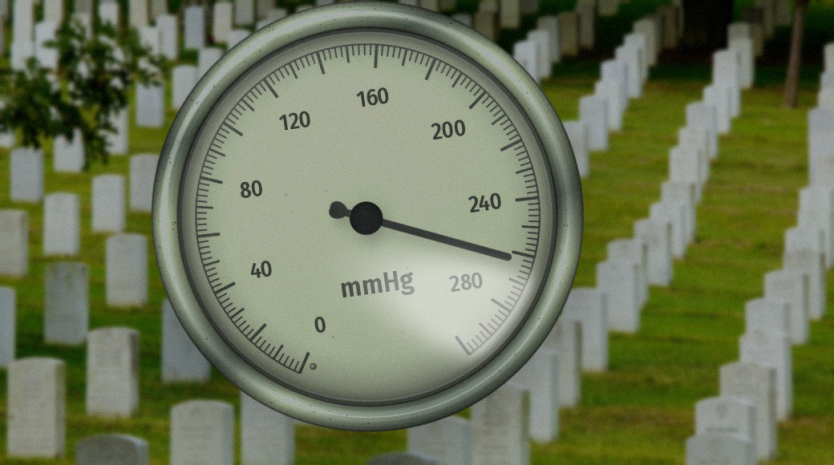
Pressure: value=262 unit=mmHg
